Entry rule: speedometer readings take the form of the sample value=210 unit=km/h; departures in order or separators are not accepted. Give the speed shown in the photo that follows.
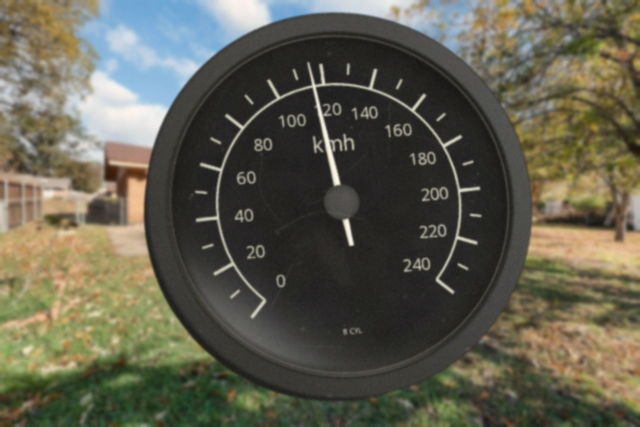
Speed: value=115 unit=km/h
